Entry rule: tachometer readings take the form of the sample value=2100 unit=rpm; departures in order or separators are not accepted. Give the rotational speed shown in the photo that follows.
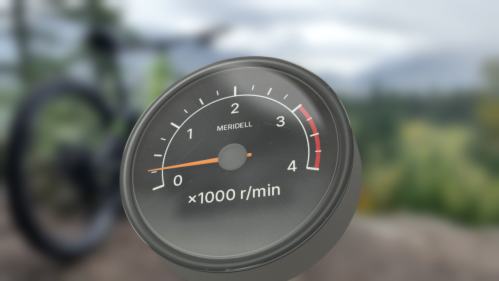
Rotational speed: value=250 unit=rpm
